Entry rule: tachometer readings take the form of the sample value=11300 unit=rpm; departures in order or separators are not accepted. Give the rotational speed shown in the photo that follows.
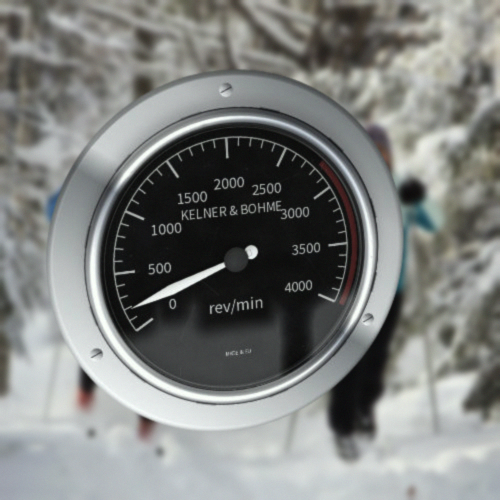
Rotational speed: value=200 unit=rpm
